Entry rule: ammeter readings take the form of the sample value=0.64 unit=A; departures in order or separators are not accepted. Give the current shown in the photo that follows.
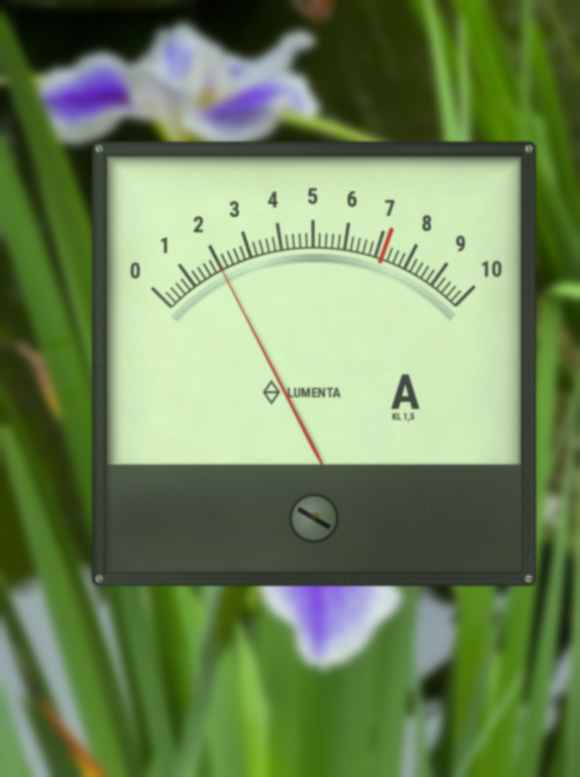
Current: value=2 unit=A
